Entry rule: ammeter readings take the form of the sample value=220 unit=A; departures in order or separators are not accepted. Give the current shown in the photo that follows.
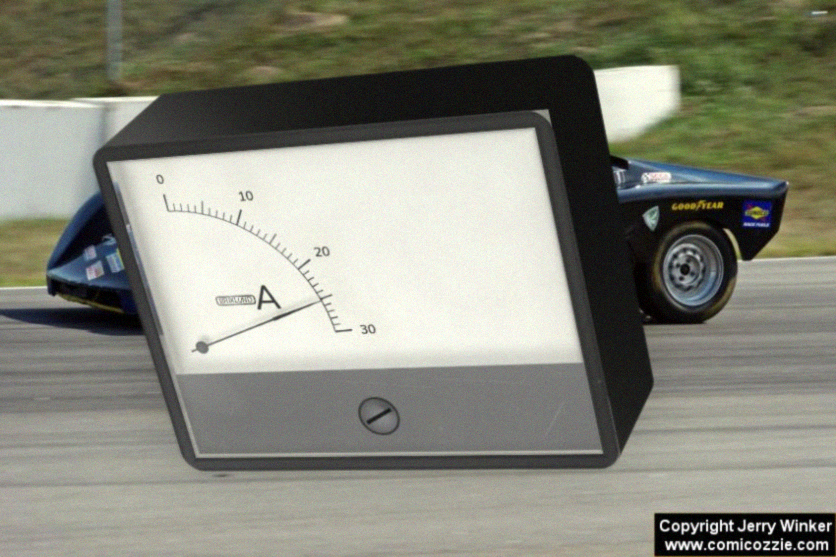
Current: value=25 unit=A
